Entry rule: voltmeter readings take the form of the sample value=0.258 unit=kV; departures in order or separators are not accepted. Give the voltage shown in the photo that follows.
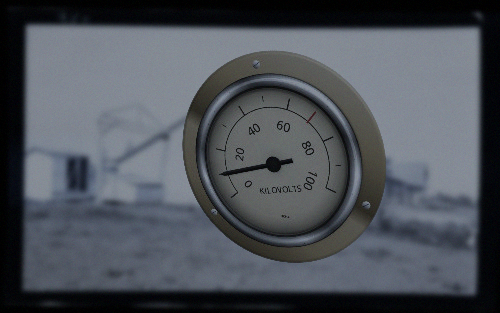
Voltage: value=10 unit=kV
